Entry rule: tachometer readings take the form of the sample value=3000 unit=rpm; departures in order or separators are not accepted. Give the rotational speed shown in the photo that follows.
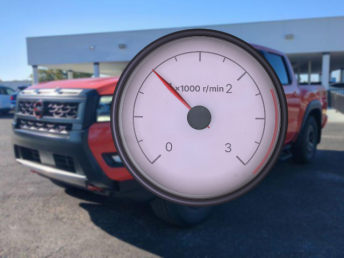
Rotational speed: value=1000 unit=rpm
